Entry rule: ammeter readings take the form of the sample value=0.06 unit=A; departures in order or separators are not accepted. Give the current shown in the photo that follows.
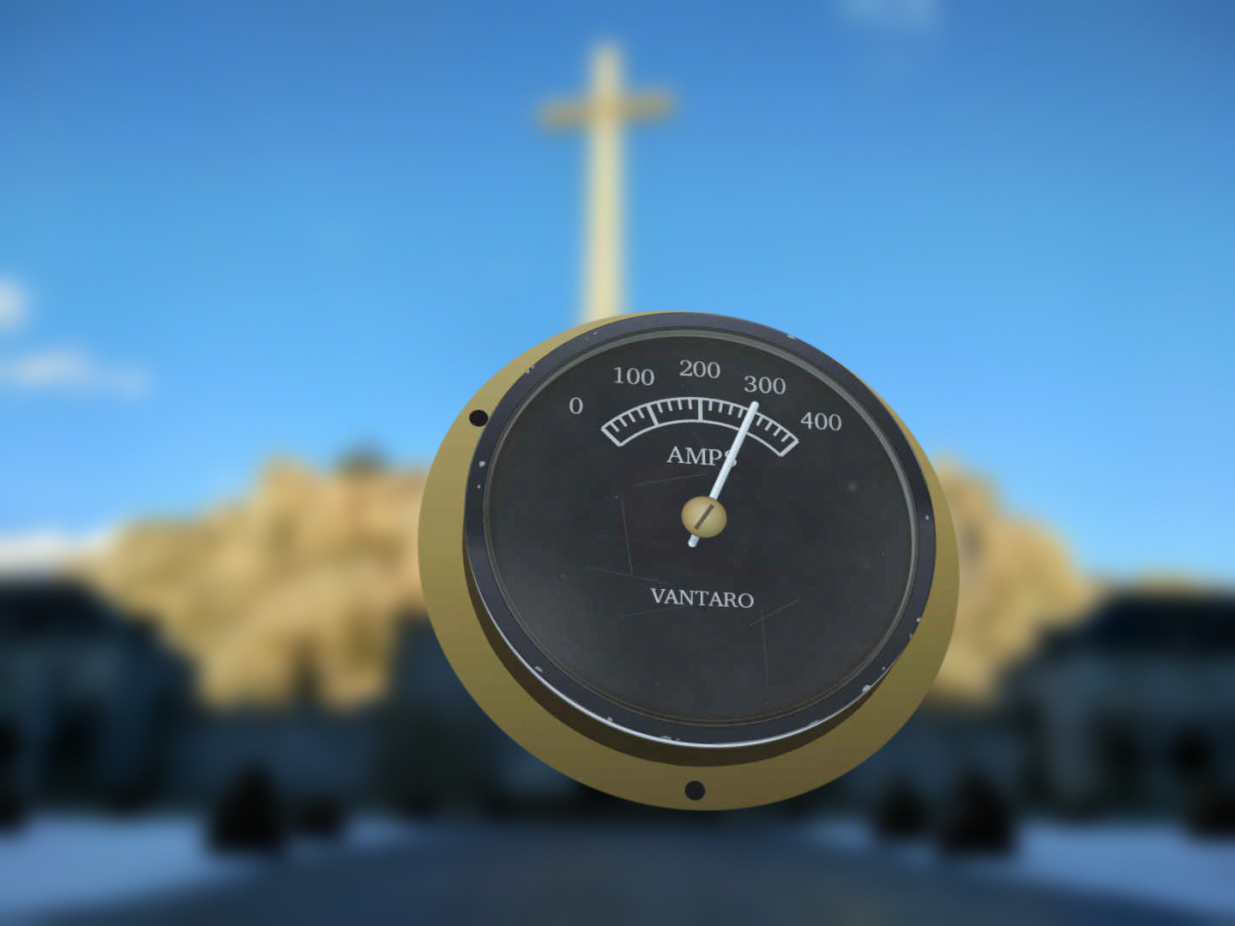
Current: value=300 unit=A
